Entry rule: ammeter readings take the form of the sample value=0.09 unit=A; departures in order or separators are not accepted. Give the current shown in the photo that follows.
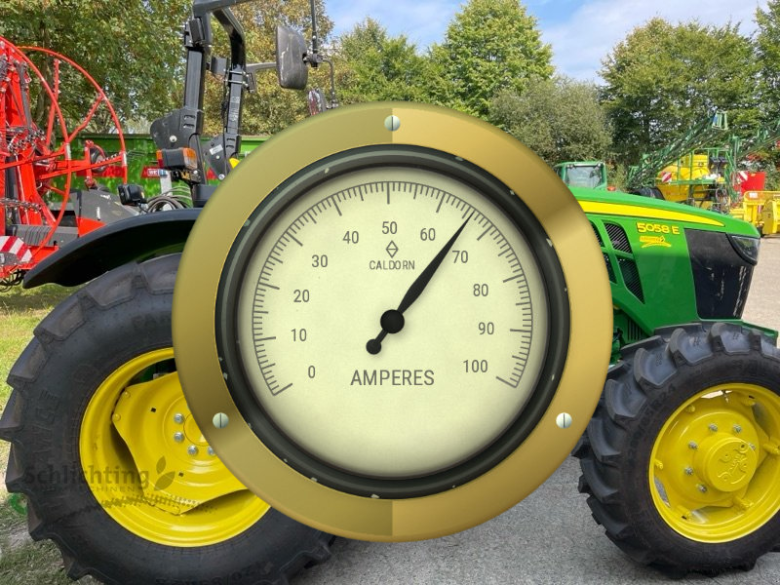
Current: value=66 unit=A
